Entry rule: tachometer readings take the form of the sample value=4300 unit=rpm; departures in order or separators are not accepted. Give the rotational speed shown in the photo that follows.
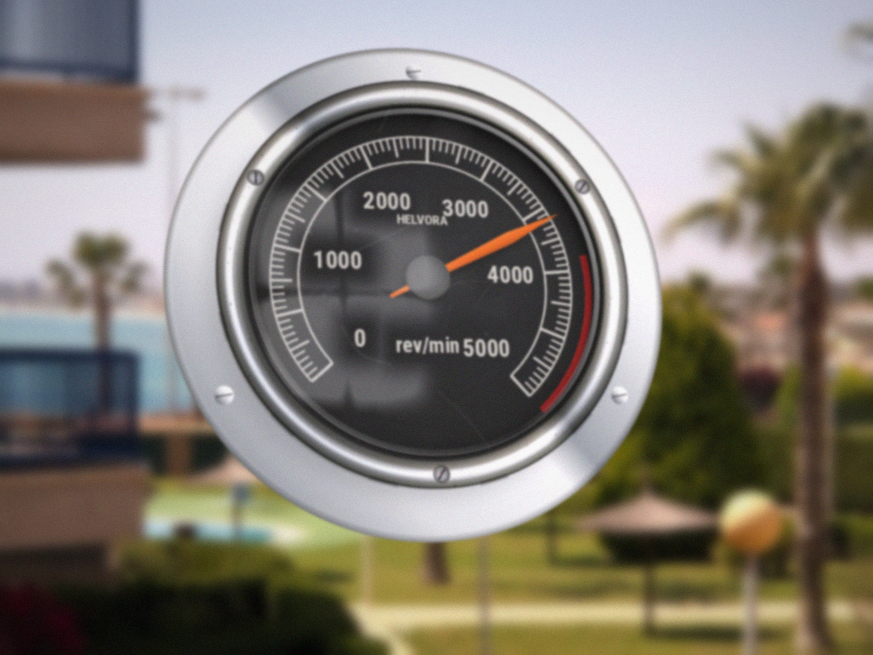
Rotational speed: value=3600 unit=rpm
